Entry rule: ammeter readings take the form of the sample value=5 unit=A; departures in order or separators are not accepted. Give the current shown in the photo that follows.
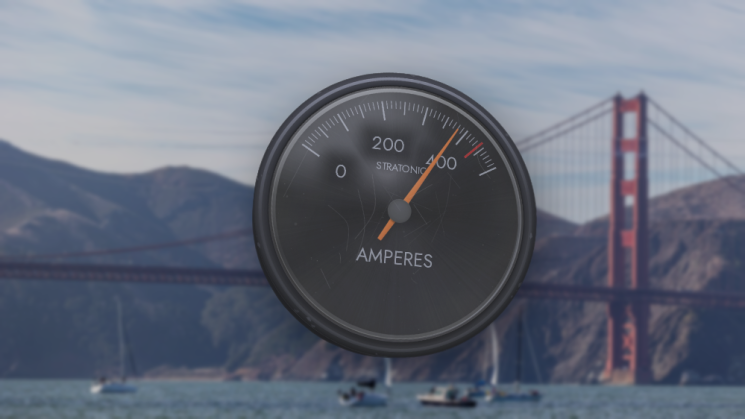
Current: value=380 unit=A
